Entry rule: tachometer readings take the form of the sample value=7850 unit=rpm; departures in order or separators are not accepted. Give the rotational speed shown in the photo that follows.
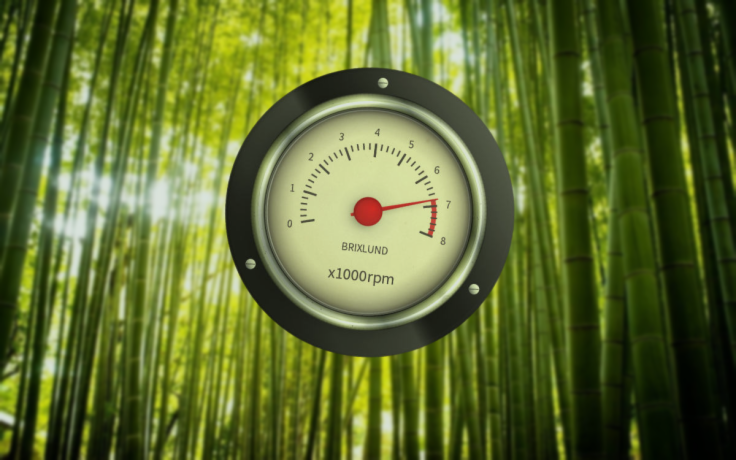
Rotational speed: value=6800 unit=rpm
